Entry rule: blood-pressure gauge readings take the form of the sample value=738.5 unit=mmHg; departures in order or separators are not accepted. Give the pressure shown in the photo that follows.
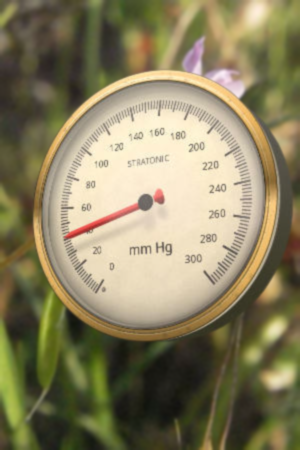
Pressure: value=40 unit=mmHg
